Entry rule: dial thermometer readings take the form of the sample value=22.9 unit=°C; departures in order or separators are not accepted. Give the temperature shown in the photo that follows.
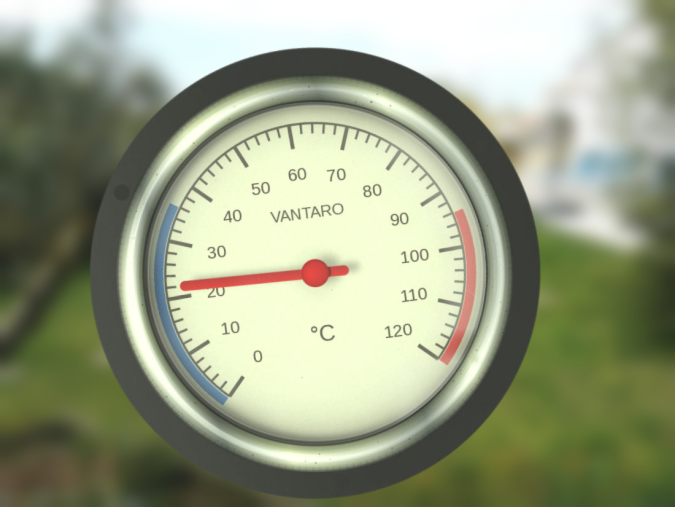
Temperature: value=22 unit=°C
